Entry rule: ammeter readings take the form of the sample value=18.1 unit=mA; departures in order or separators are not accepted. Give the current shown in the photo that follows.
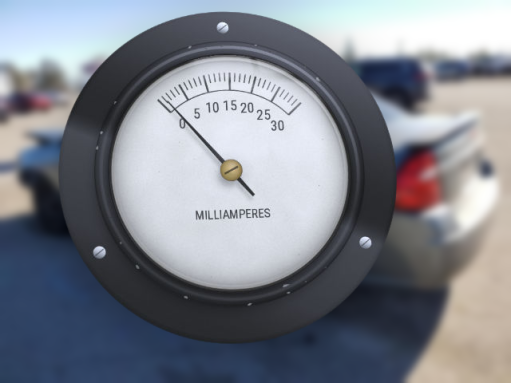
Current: value=1 unit=mA
